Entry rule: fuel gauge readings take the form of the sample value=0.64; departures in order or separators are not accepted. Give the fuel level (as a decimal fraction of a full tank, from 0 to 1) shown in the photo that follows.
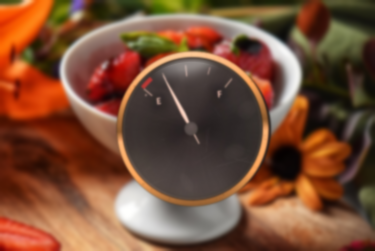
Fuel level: value=0.25
